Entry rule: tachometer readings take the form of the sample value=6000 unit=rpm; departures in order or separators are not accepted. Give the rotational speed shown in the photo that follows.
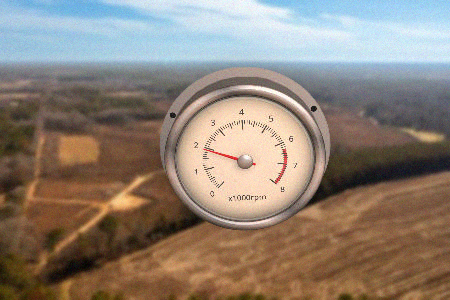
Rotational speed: value=2000 unit=rpm
